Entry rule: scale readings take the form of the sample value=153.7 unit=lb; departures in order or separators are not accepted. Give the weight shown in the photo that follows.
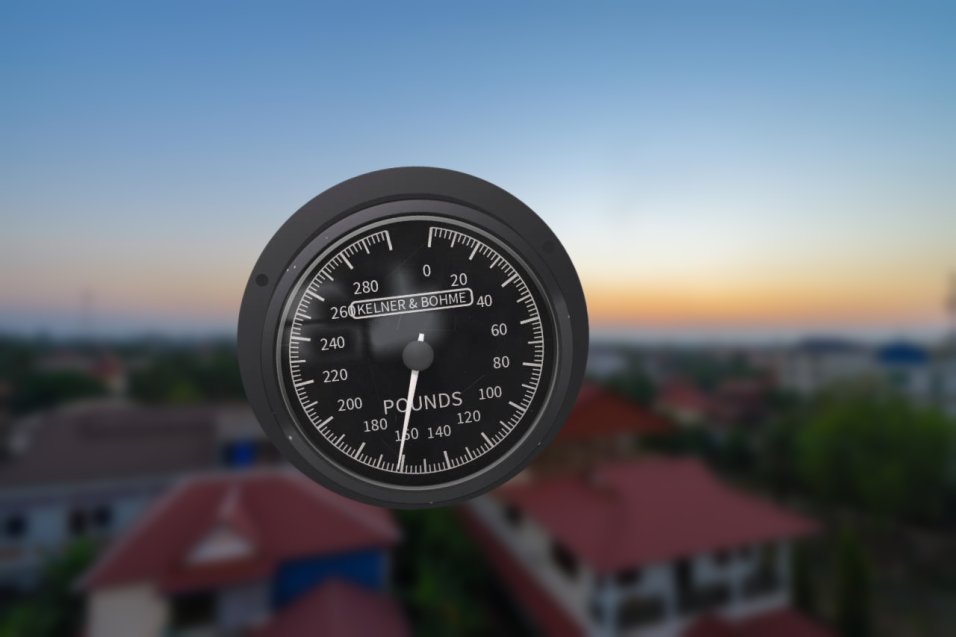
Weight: value=162 unit=lb
